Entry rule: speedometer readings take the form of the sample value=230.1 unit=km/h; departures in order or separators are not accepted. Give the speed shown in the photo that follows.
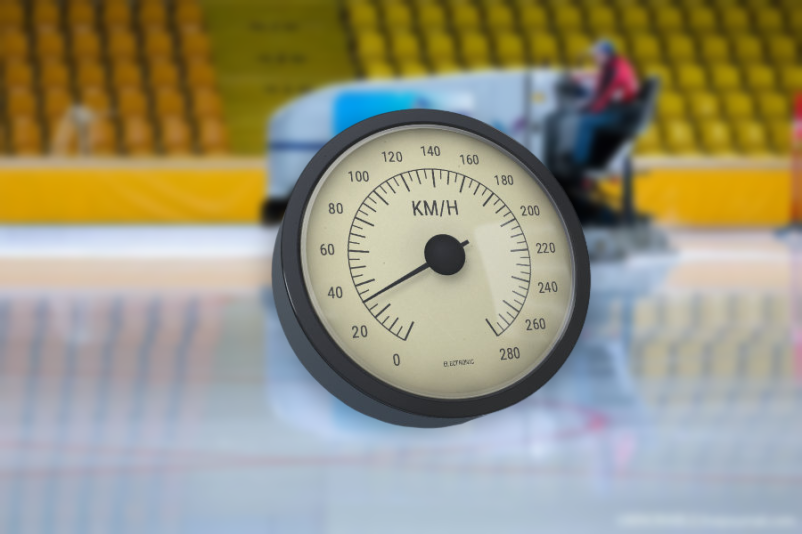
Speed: value=30 unit=km/h
